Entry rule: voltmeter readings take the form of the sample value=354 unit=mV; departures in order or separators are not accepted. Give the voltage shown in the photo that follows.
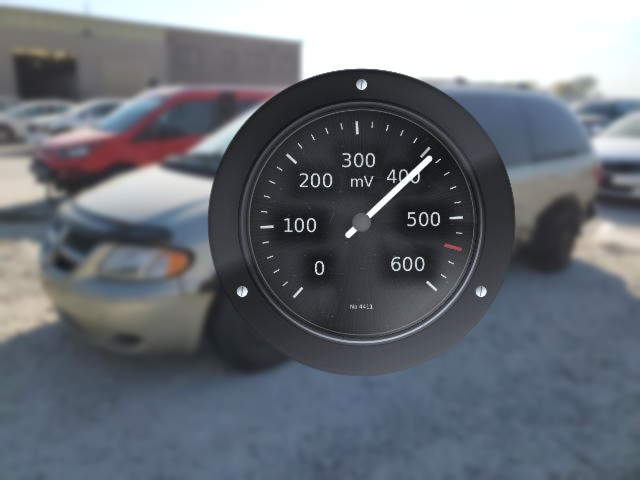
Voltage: value=410 unit=mV
